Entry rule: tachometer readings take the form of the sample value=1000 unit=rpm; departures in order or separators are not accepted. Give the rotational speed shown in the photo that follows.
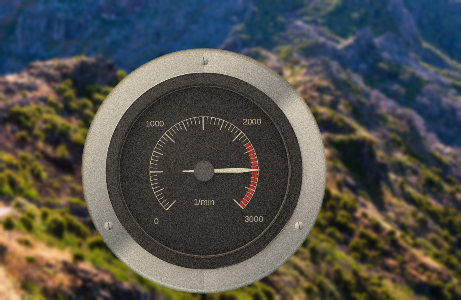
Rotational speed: value=2500 unit=rpm
